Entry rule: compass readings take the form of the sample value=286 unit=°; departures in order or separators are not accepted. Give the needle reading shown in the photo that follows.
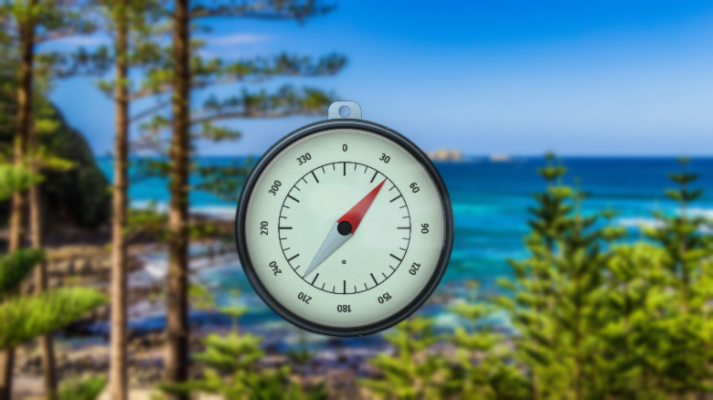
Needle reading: value=40 unit=°
